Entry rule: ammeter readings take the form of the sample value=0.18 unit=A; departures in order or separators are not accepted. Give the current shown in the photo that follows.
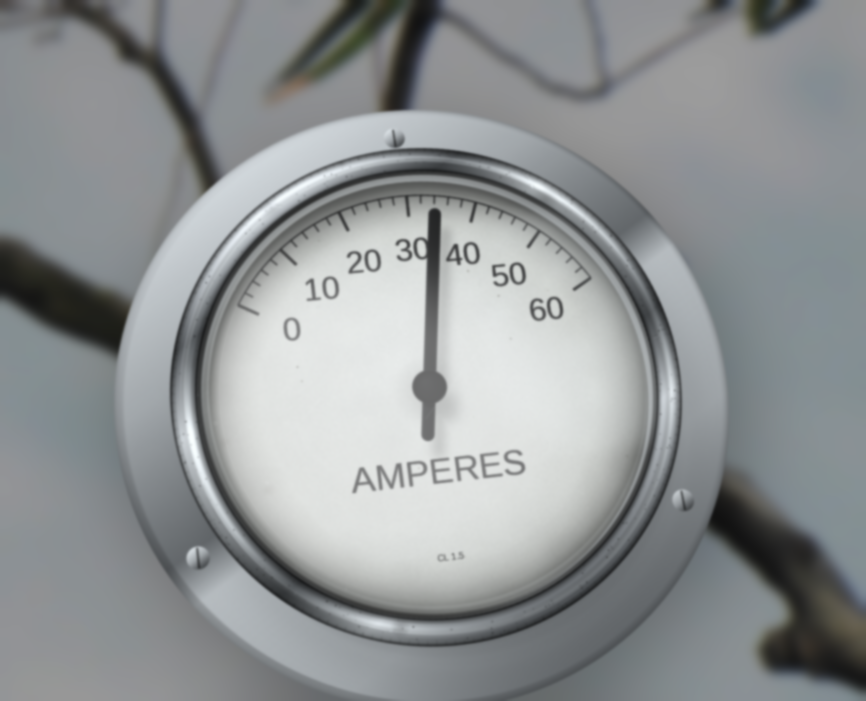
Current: value=34 unit=A
